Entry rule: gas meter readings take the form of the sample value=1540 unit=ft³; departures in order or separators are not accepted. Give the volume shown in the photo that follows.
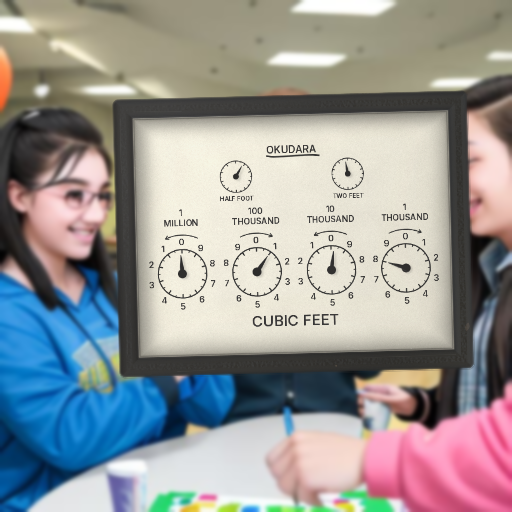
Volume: value=9800 unit=ft³
